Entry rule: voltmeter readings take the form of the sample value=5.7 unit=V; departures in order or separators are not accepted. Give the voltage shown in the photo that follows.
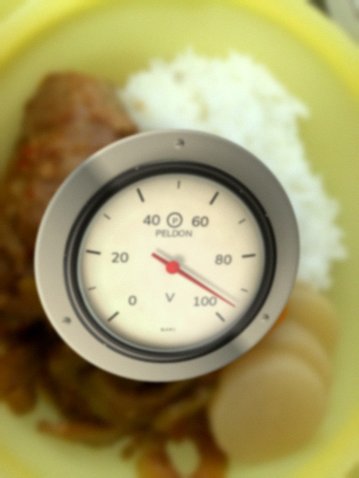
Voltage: value=95 unit=V
